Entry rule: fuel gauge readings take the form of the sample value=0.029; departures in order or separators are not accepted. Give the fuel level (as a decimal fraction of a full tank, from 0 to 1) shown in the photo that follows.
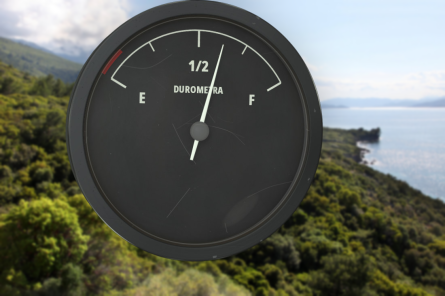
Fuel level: value=0.625
